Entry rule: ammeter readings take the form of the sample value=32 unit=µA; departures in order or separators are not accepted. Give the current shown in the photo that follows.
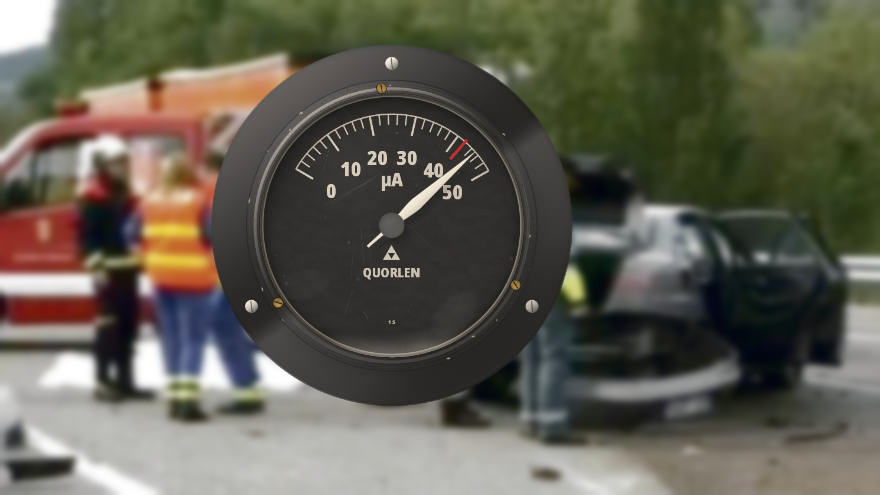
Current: value=45 unit=µA
